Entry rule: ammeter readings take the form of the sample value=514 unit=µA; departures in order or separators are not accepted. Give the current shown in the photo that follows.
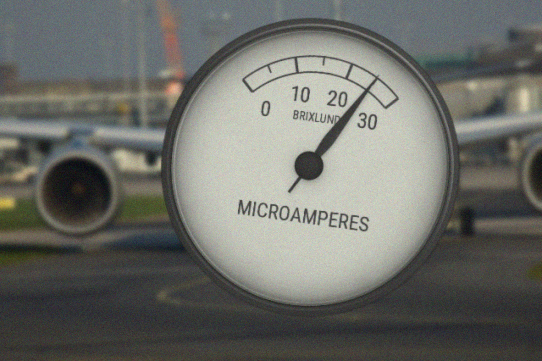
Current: value=25 unit=µA
